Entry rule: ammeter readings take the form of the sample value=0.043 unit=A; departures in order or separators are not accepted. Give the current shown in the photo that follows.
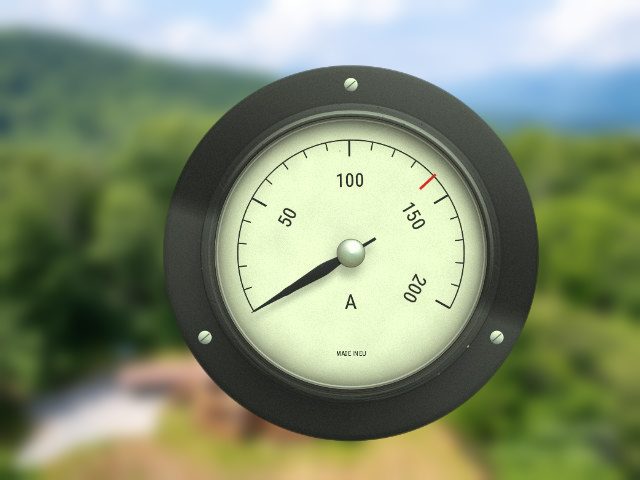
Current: value=0 unit=A
